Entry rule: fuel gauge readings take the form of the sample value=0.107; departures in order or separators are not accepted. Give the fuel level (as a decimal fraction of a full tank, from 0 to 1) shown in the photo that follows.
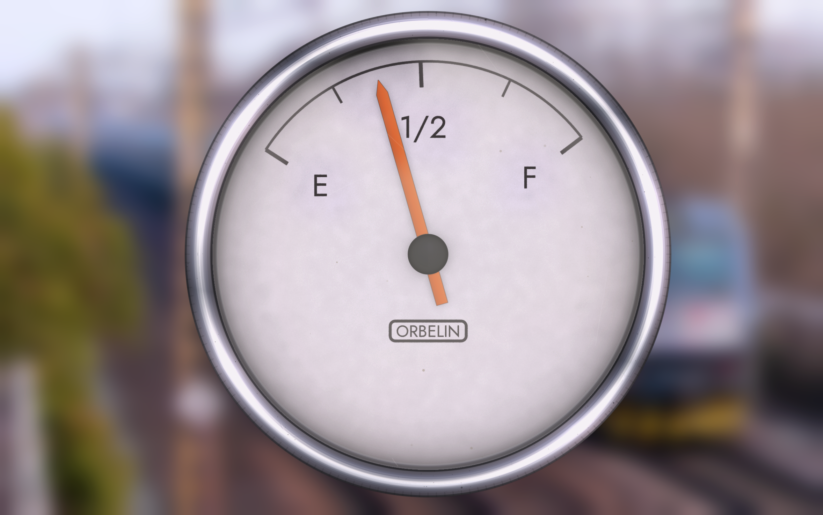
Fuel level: value=0.375
